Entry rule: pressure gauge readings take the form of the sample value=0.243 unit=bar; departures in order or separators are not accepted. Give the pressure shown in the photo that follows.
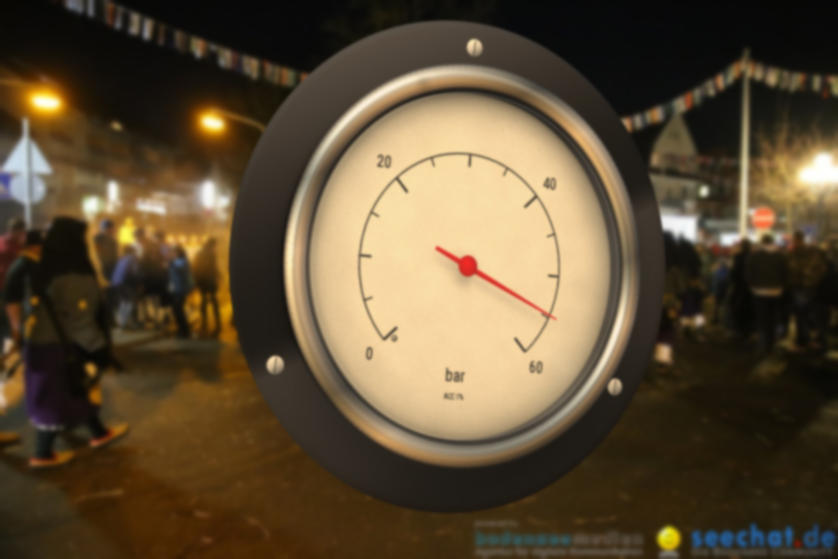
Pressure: value=55 unit=bar
